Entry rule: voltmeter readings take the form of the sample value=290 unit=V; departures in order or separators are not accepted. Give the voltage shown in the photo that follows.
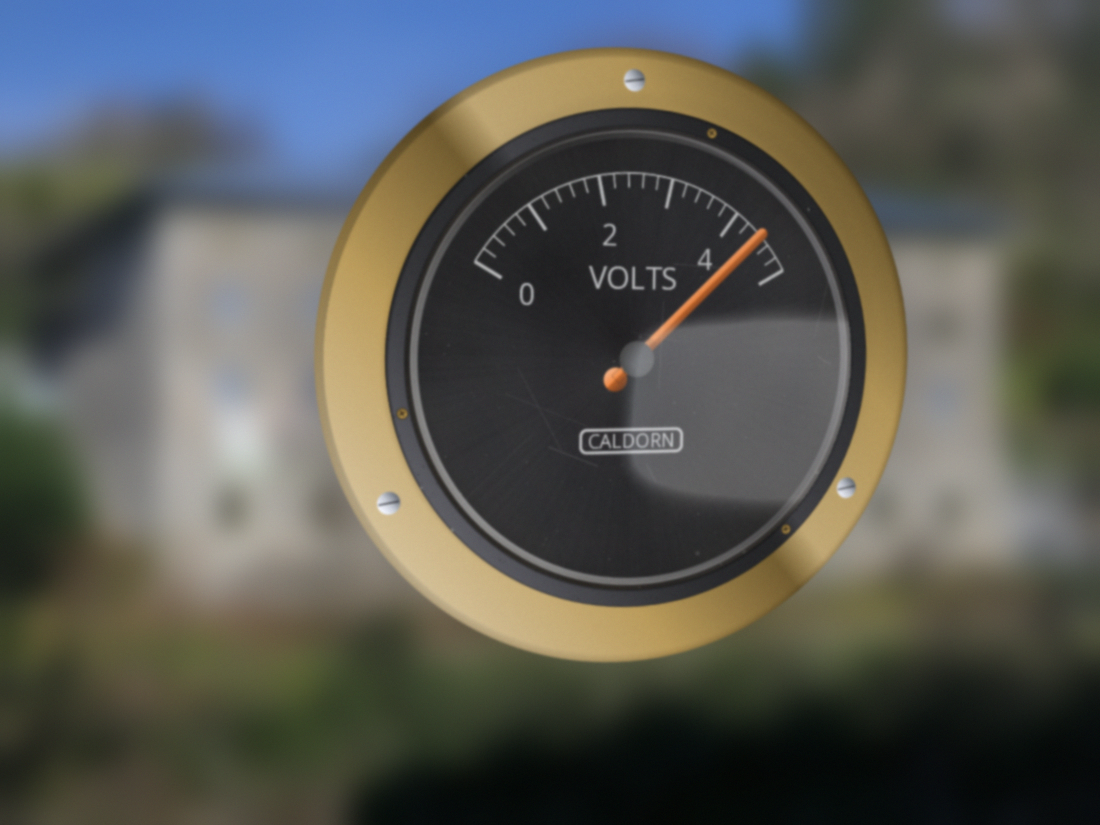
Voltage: value=4.4 unit=V
